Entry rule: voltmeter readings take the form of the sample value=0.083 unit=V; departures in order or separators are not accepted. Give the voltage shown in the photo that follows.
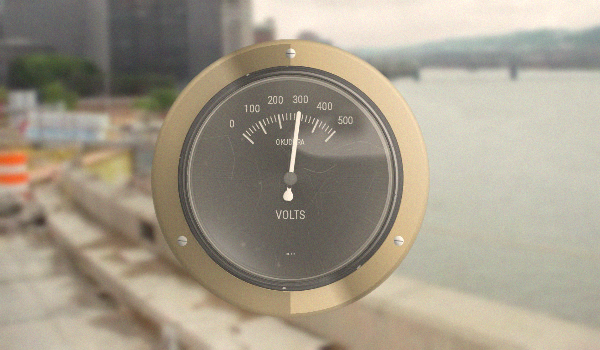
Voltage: value=300 unit=V
